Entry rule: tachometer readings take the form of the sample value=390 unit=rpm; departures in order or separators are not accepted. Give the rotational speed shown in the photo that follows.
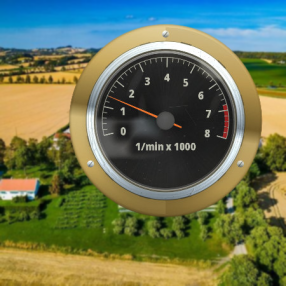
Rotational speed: value=1400 unit=rpm
